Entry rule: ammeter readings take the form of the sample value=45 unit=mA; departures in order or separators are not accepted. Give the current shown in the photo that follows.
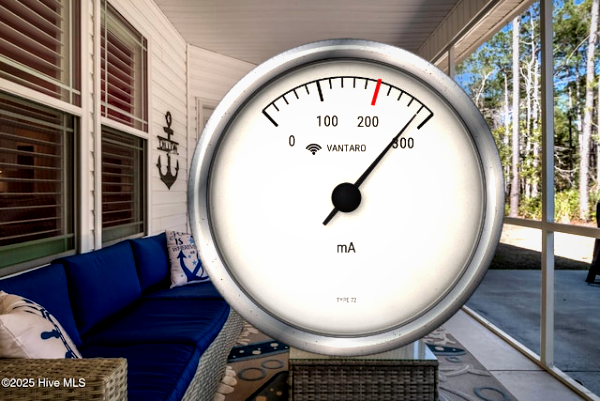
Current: value=280 unit=mA
